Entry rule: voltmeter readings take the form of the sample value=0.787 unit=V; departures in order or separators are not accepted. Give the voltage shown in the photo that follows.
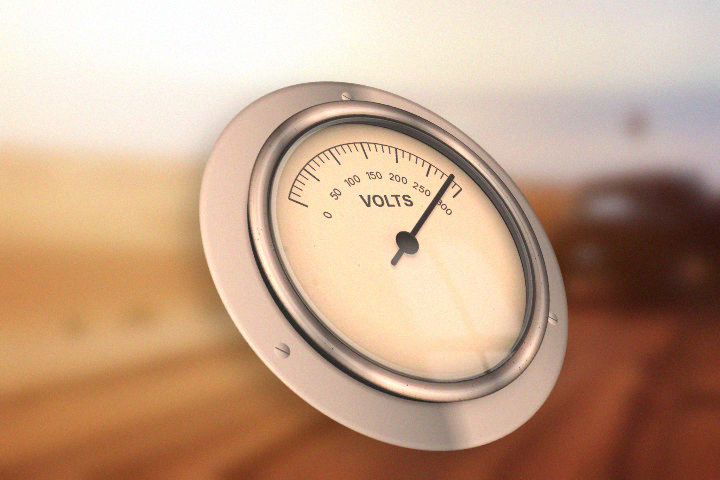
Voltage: value=280 unit=V
